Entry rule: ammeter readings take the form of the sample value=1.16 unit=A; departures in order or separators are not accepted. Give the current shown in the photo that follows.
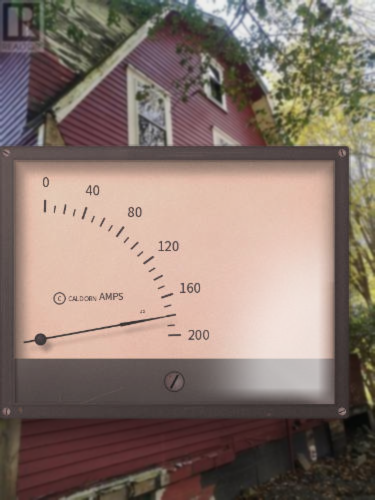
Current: value=180 unit=A
